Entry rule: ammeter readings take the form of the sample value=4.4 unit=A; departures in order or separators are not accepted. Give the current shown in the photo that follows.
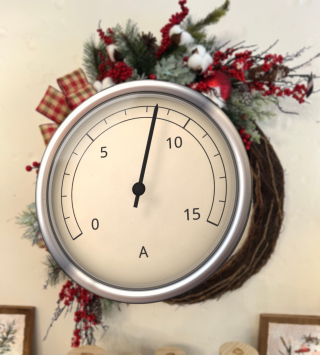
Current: value=8.5 unit=A
